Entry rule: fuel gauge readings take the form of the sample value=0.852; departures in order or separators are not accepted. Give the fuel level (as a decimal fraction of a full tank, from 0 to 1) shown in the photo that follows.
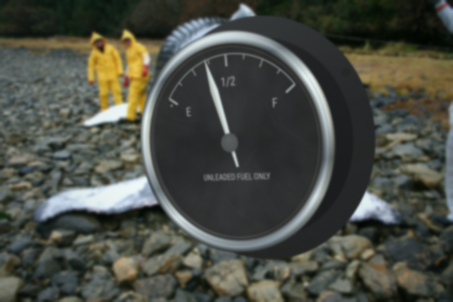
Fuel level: value=0.375
